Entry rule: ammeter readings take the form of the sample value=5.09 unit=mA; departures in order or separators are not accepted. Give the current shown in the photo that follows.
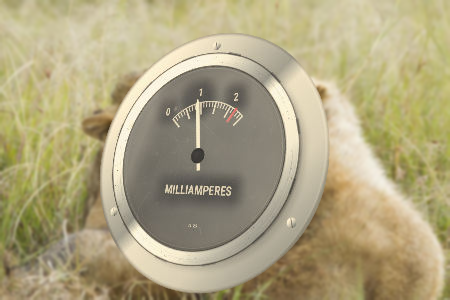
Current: value=1 unit=mA
